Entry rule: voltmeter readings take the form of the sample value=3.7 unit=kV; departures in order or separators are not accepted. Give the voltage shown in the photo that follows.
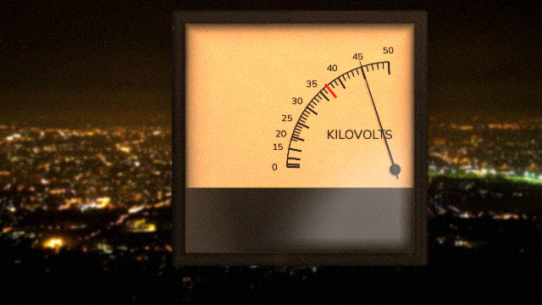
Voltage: value=45 unit=kV
